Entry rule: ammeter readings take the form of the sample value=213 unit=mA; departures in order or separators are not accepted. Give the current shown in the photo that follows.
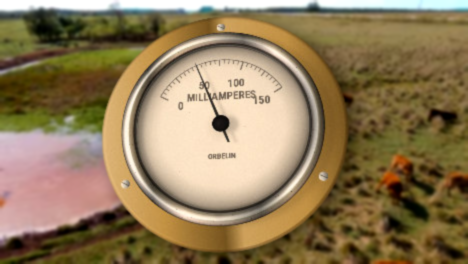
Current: value=50 unit=mA
